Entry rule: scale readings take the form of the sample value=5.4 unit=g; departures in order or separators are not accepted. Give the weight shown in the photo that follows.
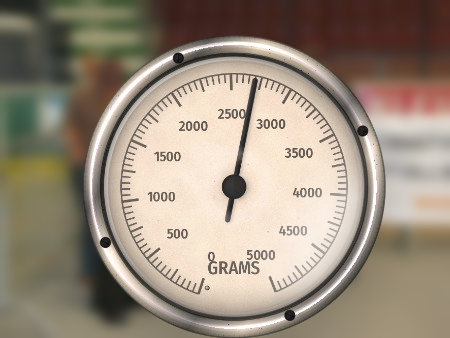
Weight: value=2700 unit=g
